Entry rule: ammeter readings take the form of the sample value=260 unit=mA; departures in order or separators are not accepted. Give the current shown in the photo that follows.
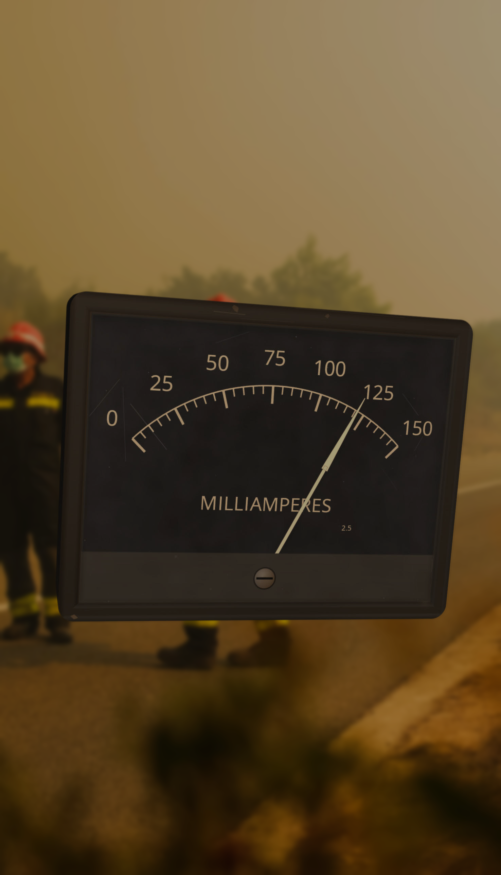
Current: value=120 unit=mA
